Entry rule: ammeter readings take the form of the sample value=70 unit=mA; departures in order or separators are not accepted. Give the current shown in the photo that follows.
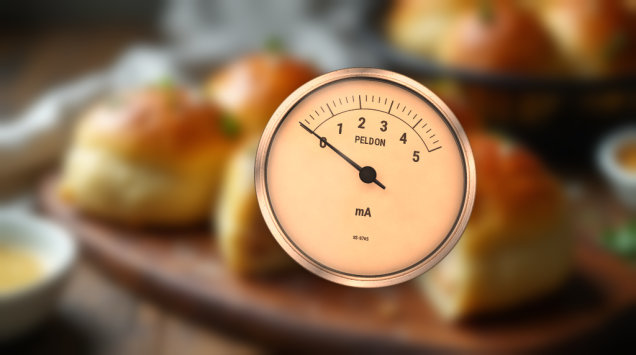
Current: value=0 unit=mA
